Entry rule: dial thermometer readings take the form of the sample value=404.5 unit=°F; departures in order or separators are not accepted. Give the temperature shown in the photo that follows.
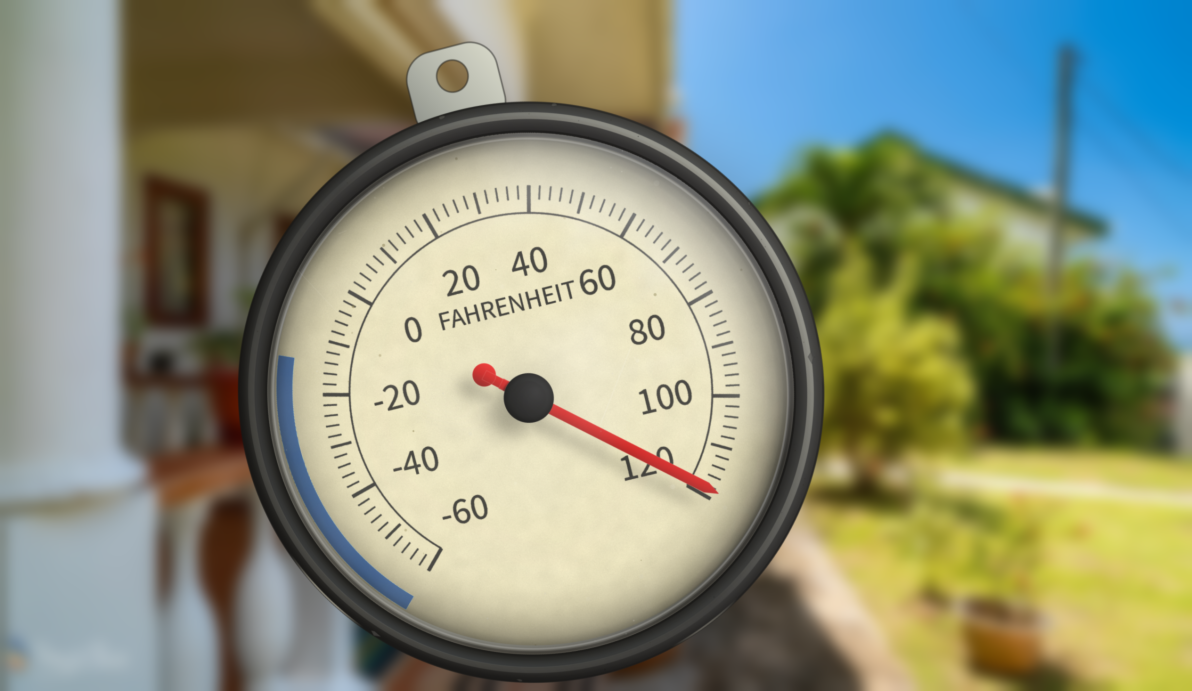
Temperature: value=118 unit=°F
